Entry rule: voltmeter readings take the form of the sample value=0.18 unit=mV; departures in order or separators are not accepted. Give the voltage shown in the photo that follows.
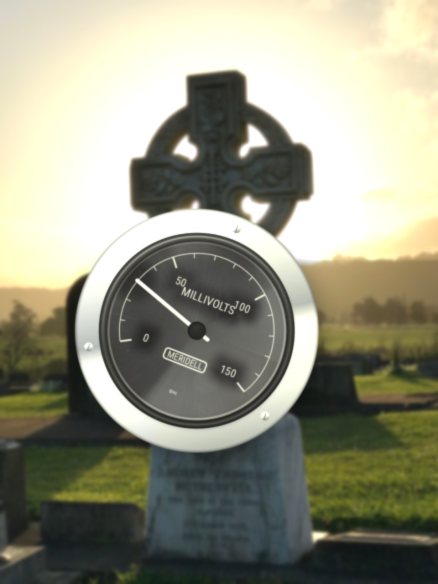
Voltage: value=30 unit=mV
